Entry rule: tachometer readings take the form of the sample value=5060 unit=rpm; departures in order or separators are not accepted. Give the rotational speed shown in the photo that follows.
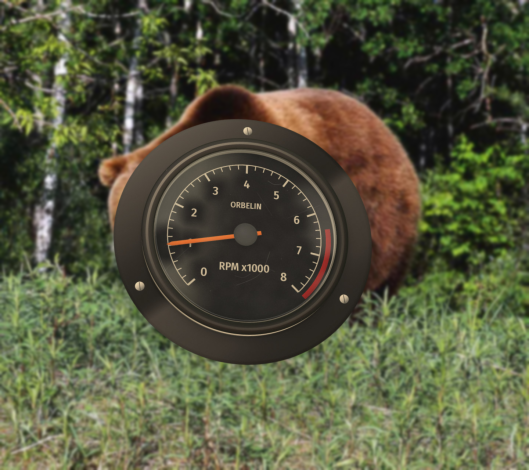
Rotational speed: value=1000 unit=rpm
